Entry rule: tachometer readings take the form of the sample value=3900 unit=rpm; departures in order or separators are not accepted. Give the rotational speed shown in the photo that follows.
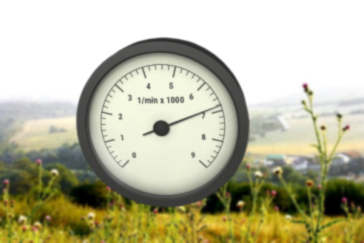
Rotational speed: value=6800 unit=rpm
